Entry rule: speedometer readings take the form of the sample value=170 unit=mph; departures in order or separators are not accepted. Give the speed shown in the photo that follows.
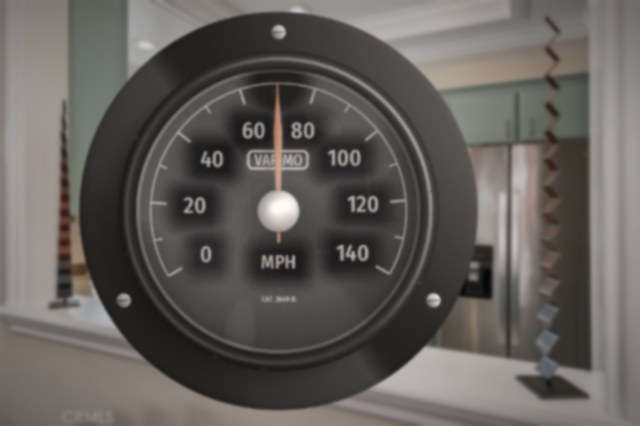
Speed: value=70 unit=mph
